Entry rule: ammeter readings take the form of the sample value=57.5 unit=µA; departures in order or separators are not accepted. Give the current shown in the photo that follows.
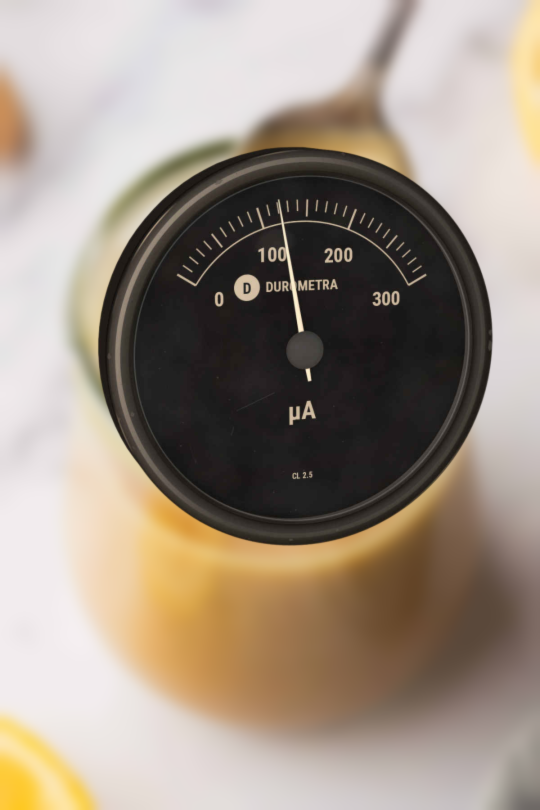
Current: value=120 unit=µA
